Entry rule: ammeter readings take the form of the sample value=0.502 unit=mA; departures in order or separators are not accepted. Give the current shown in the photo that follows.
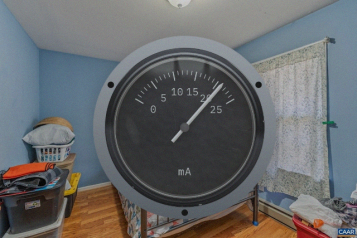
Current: value=21 unit=mA
